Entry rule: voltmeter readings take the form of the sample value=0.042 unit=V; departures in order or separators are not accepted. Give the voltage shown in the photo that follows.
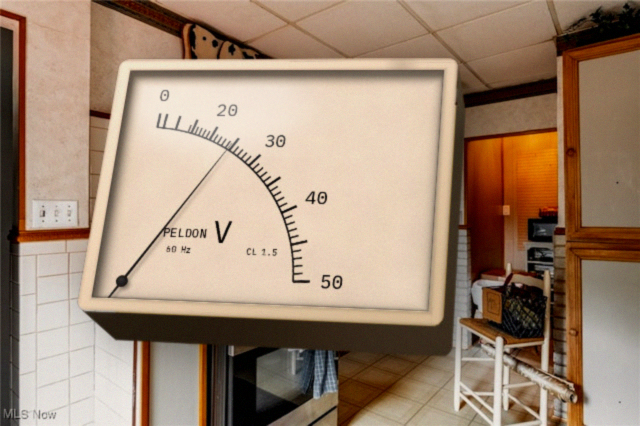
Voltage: value=25 unit=V
